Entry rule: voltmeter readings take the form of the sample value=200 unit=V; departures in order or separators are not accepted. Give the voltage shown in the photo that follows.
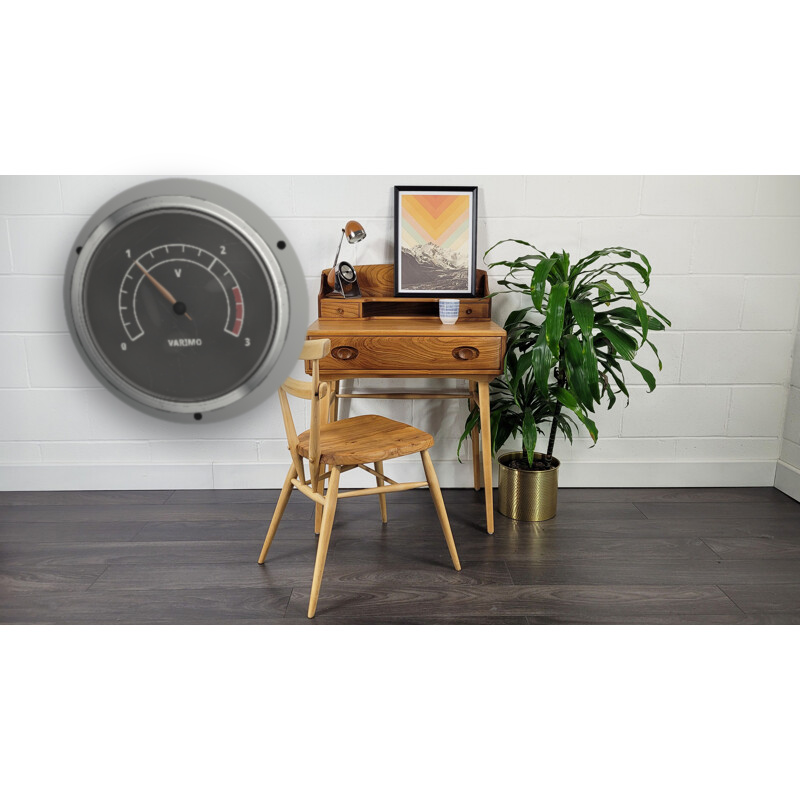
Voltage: value=1 unit=V
